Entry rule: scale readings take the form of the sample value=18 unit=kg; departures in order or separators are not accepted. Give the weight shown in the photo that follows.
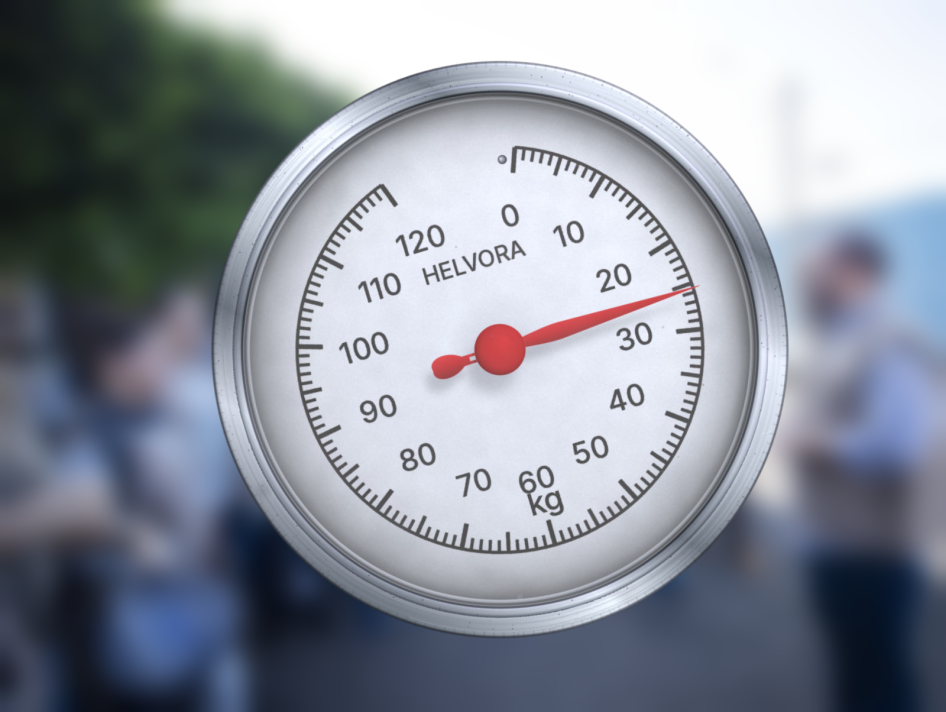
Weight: value=25.5 unit=kg
